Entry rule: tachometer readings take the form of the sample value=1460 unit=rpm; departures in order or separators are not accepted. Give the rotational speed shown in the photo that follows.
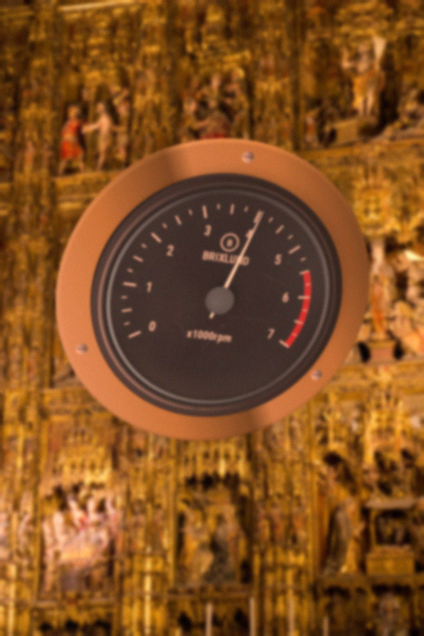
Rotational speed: value=4000 unit=rpm
